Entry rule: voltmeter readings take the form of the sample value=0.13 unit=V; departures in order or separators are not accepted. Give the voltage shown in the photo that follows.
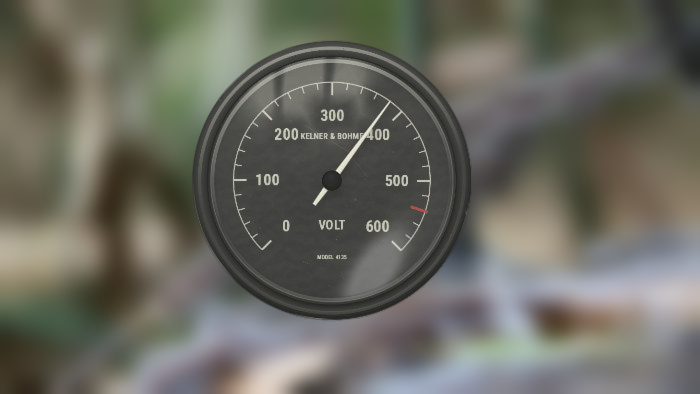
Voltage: value=380 unit=V
